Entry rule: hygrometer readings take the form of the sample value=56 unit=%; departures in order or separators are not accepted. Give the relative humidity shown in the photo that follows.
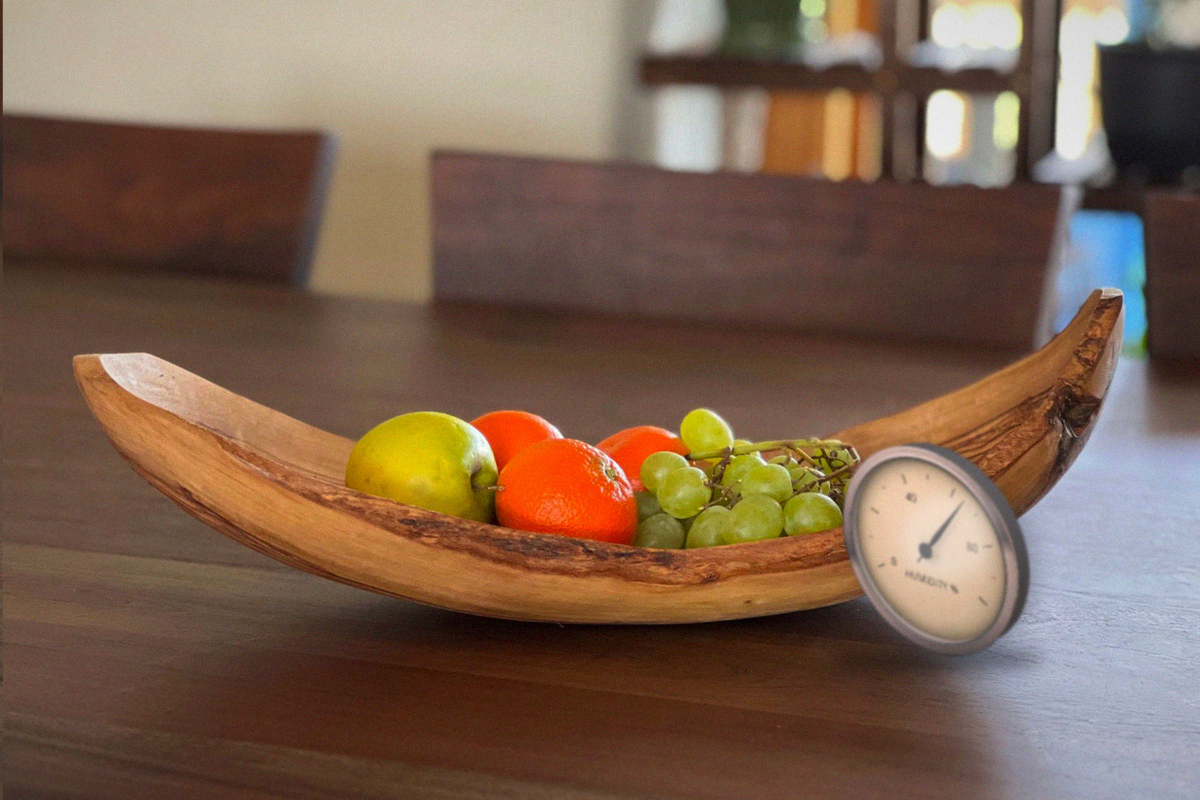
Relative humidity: value=65 unit=%
